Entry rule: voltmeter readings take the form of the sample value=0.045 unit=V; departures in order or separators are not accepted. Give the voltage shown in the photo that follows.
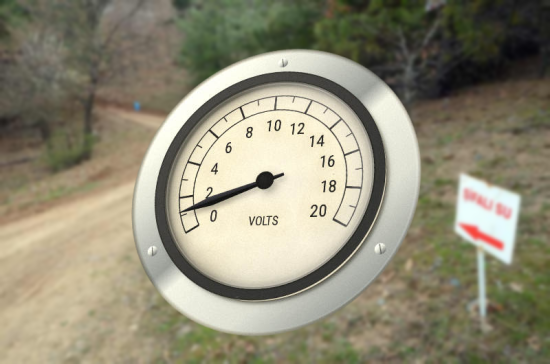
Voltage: value=1 unit=V
